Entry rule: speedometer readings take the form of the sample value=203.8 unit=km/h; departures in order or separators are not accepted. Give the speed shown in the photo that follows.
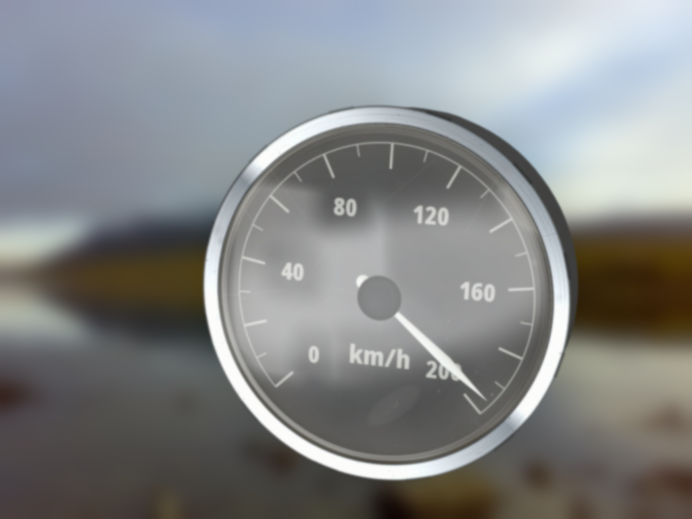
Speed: value=195 unit=km/h
